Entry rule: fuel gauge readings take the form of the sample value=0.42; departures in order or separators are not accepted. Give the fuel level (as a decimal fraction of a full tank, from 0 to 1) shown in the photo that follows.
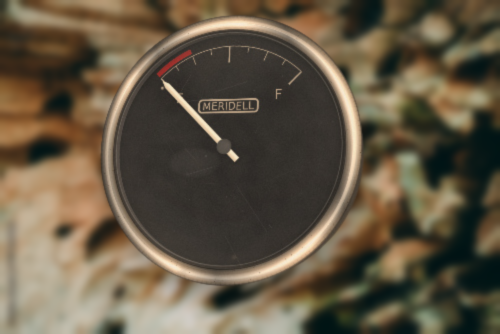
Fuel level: value=0
